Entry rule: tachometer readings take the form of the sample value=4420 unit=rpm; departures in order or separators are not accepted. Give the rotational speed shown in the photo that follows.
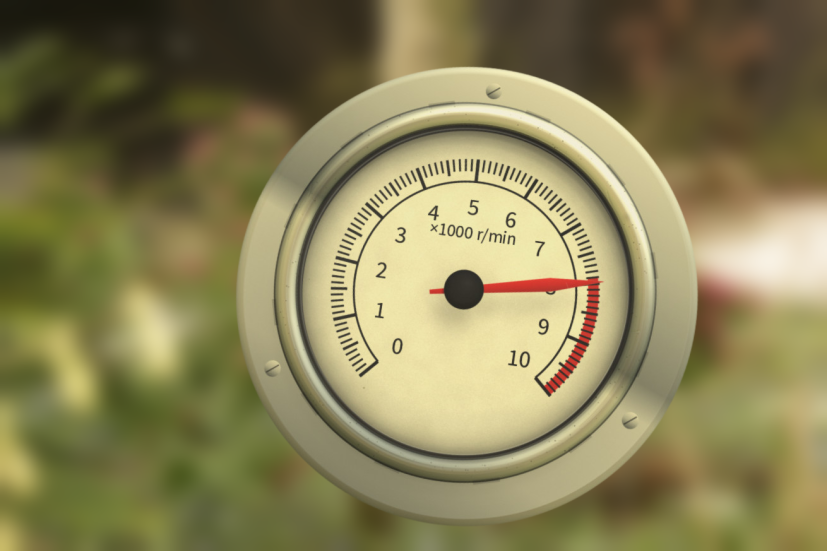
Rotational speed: value=8000 unit=rpm
